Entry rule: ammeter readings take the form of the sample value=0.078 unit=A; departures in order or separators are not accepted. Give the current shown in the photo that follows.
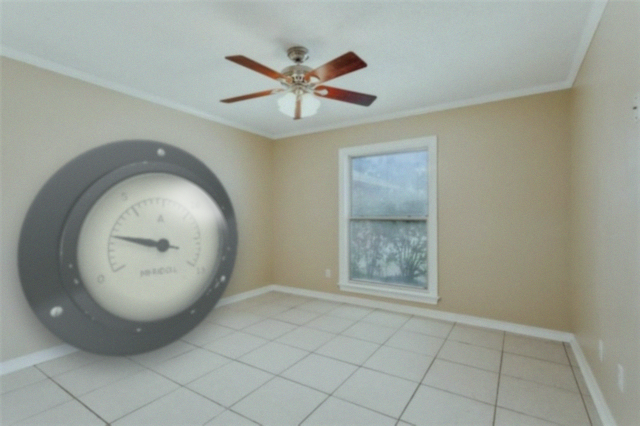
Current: value=2.5 unit=A
